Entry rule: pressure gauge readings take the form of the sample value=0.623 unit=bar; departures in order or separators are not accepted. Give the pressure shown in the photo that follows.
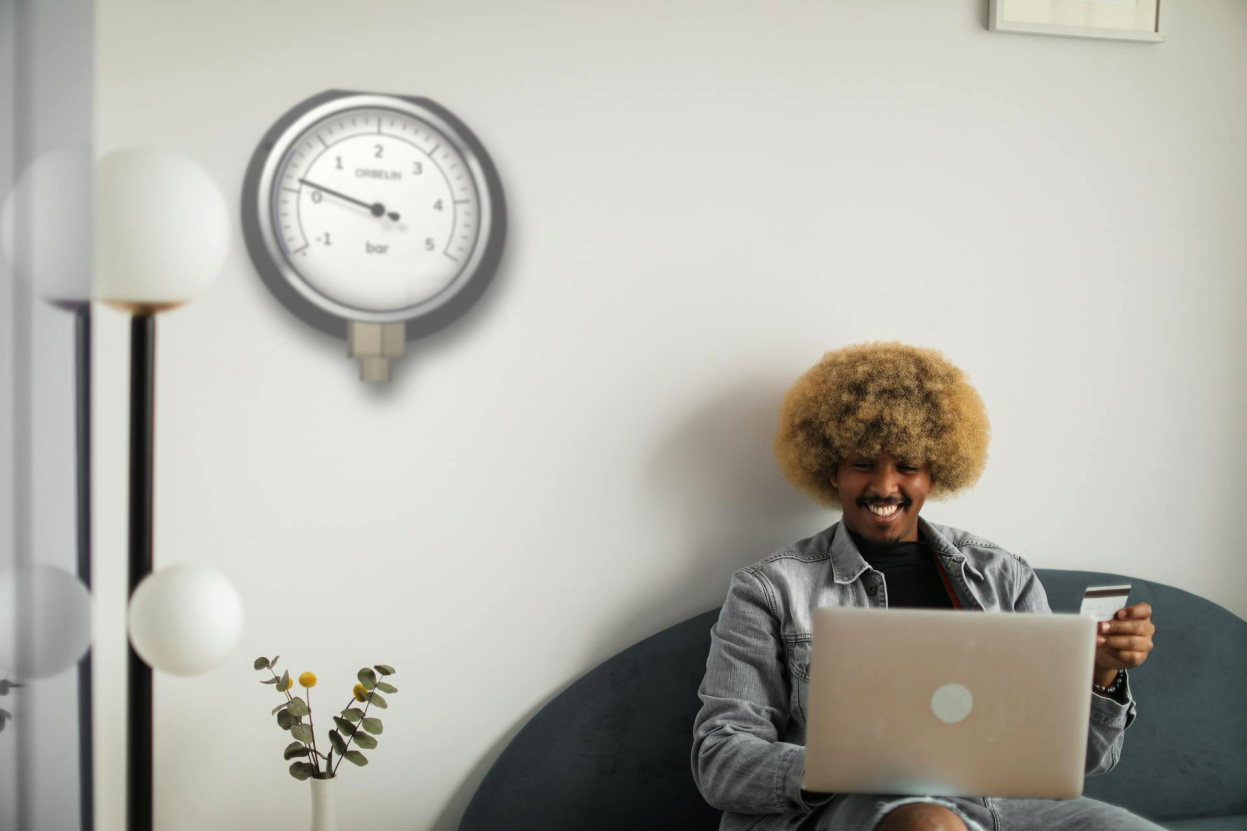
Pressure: value=0.2 unit=bar
